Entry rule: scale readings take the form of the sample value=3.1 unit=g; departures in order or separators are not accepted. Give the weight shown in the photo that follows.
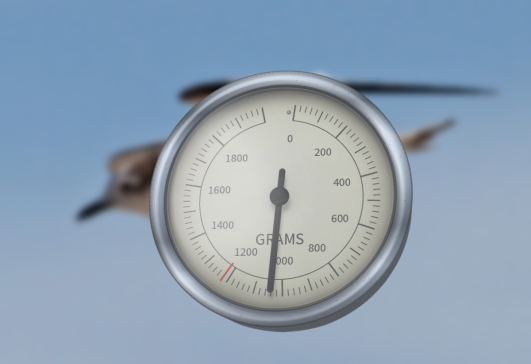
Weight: value=1040 unit=g
